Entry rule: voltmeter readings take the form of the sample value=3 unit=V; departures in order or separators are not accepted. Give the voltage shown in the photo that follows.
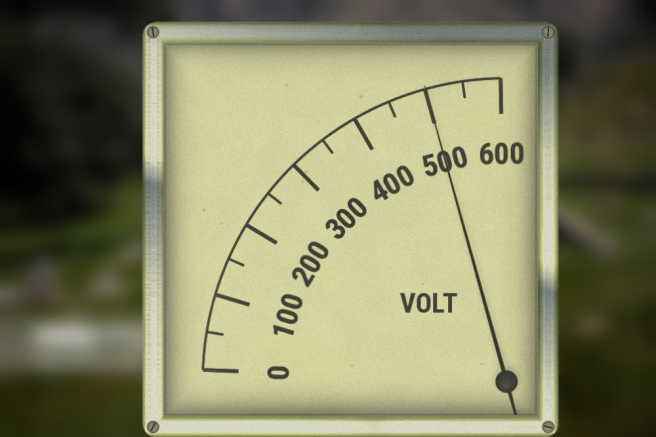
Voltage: value=500 unit=V
